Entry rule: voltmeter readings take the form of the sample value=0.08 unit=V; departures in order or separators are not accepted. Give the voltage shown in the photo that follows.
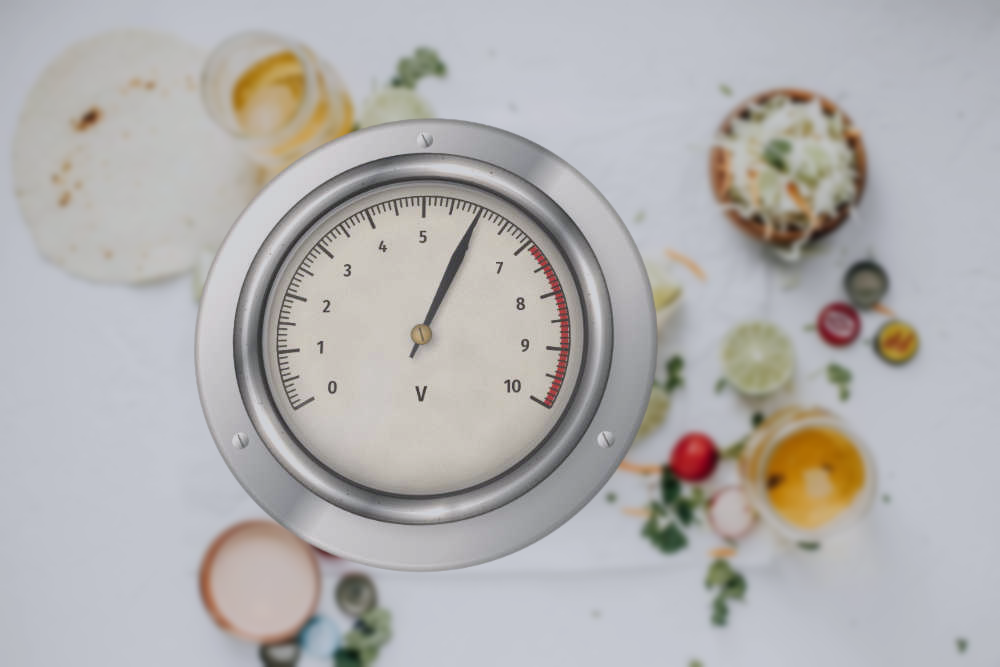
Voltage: value=6 unit=V
